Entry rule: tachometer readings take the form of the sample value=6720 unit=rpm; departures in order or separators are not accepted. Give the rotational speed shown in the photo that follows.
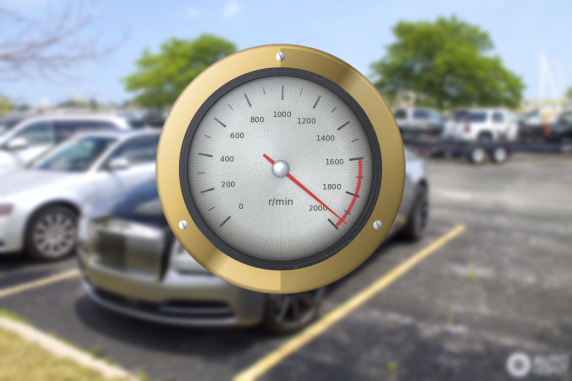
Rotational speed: value=1950 unit=rpm
